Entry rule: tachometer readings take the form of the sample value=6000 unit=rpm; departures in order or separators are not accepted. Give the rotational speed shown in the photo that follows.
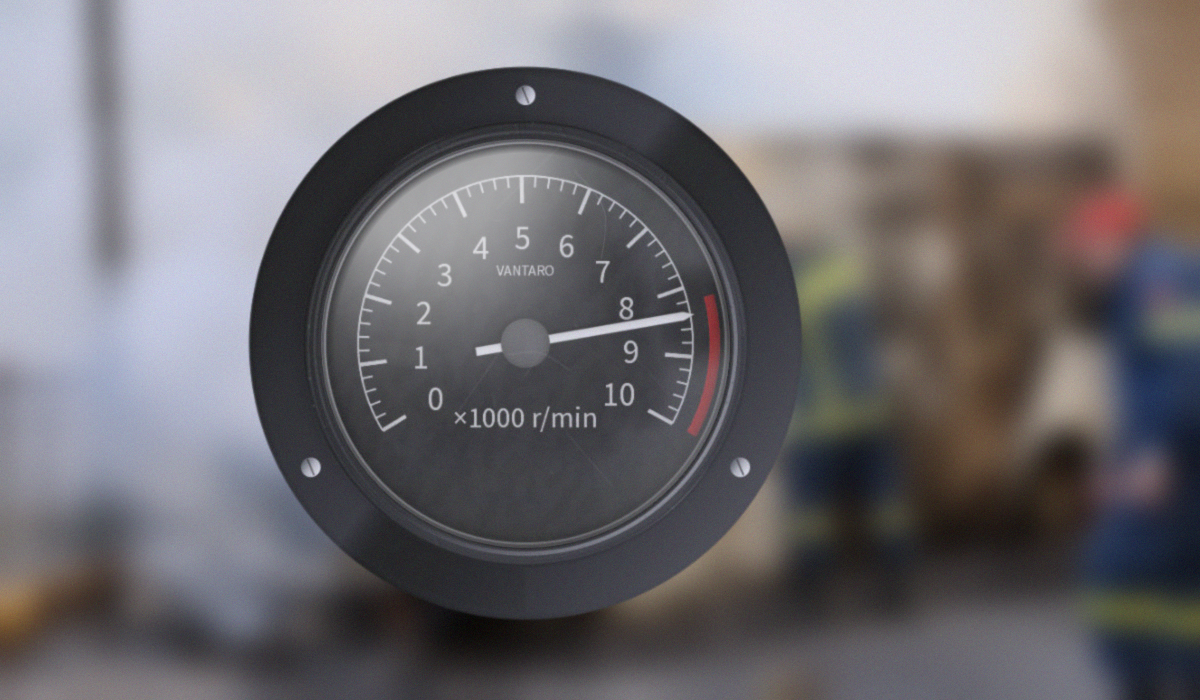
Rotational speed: value=8400 unit=rpm
